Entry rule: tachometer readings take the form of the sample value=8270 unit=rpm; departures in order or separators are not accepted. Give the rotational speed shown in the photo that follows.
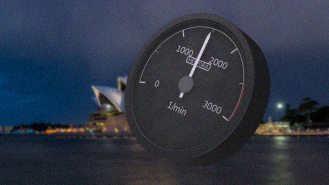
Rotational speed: value=1500 unit=rpm
